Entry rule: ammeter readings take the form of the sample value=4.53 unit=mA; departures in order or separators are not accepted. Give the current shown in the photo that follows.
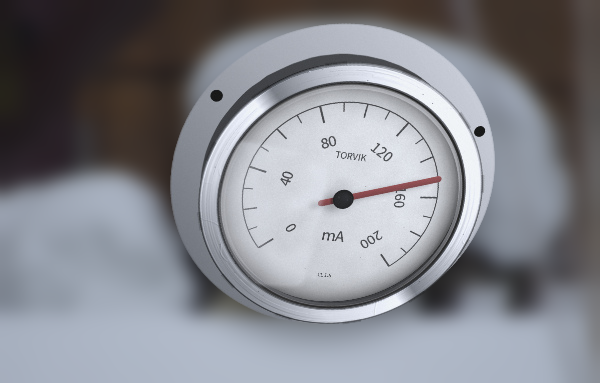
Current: value=150 unit=mA
